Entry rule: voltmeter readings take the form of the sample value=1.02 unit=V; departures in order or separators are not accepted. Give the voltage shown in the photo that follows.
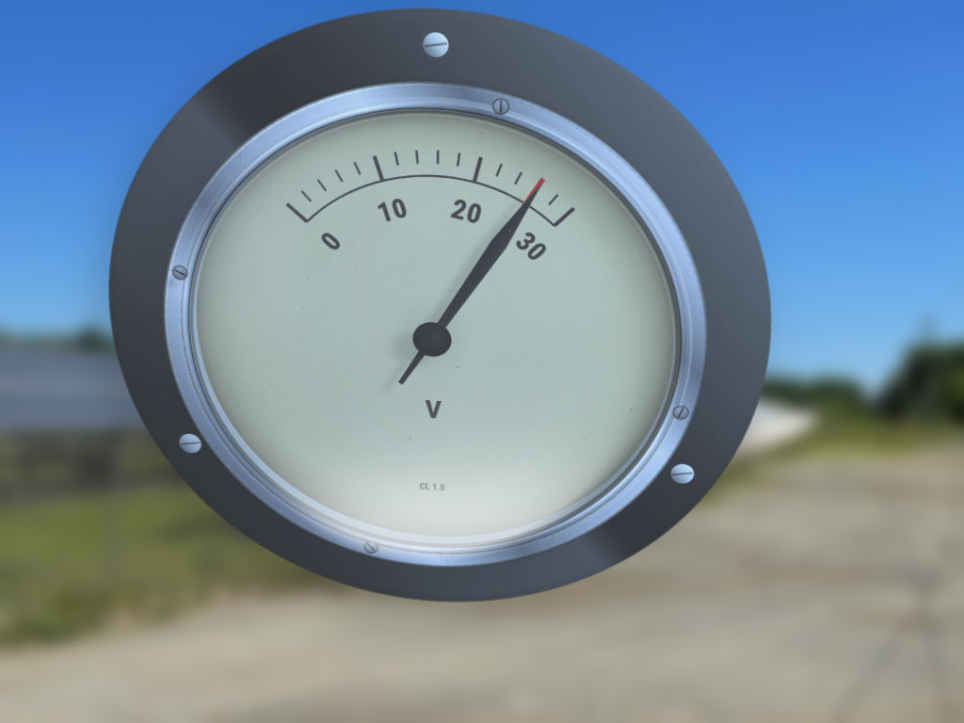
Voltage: value=26 unit=V
